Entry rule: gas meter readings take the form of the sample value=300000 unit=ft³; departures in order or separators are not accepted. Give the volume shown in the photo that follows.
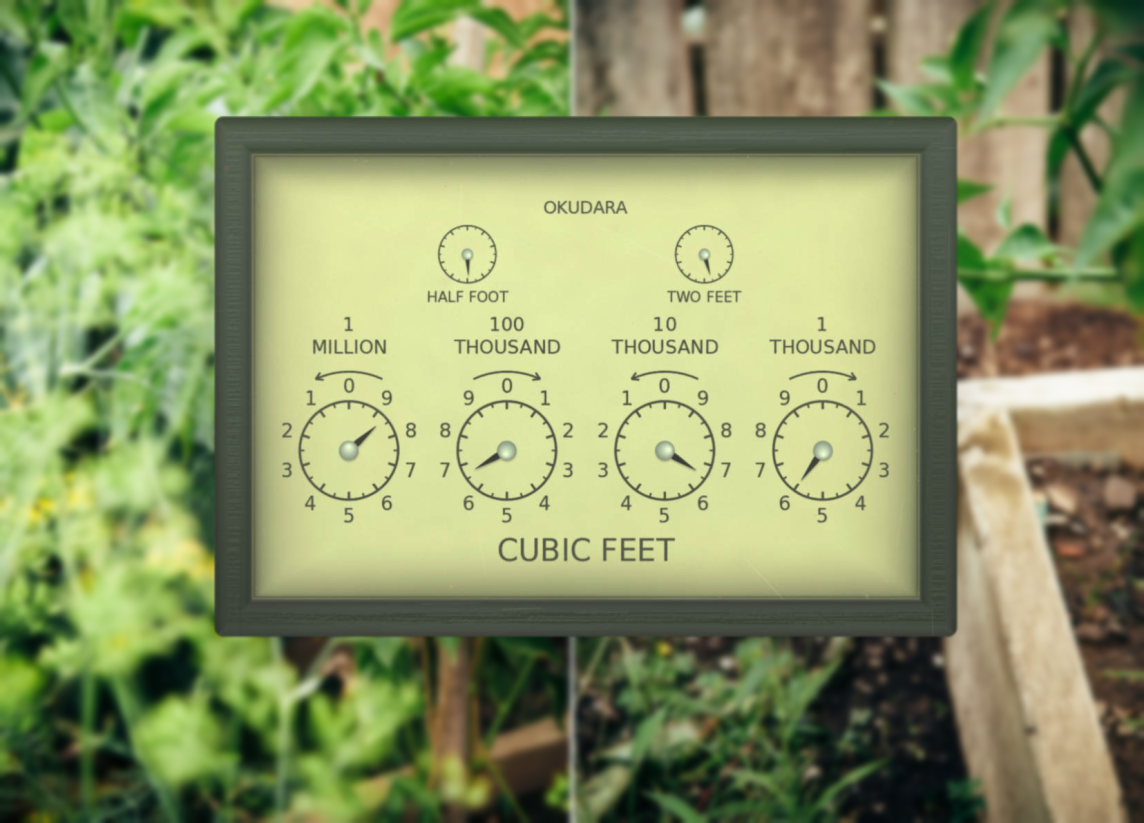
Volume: value=866600 unit=ft³
